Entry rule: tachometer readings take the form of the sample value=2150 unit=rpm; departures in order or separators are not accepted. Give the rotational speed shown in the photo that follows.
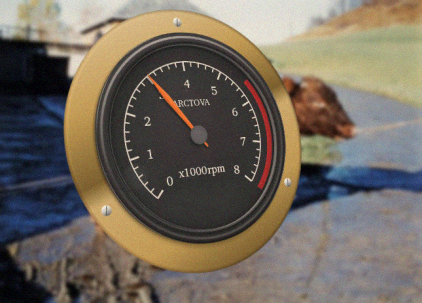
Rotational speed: value=3000 unit=rpm
